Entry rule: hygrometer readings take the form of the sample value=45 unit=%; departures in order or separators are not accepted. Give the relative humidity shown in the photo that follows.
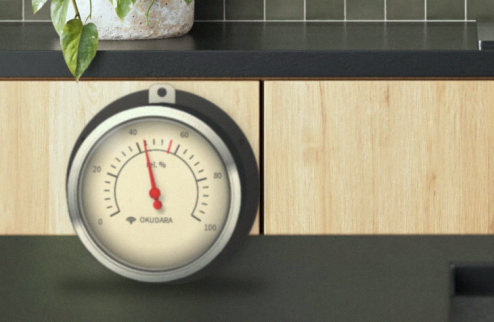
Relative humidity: value=44 unit=%
